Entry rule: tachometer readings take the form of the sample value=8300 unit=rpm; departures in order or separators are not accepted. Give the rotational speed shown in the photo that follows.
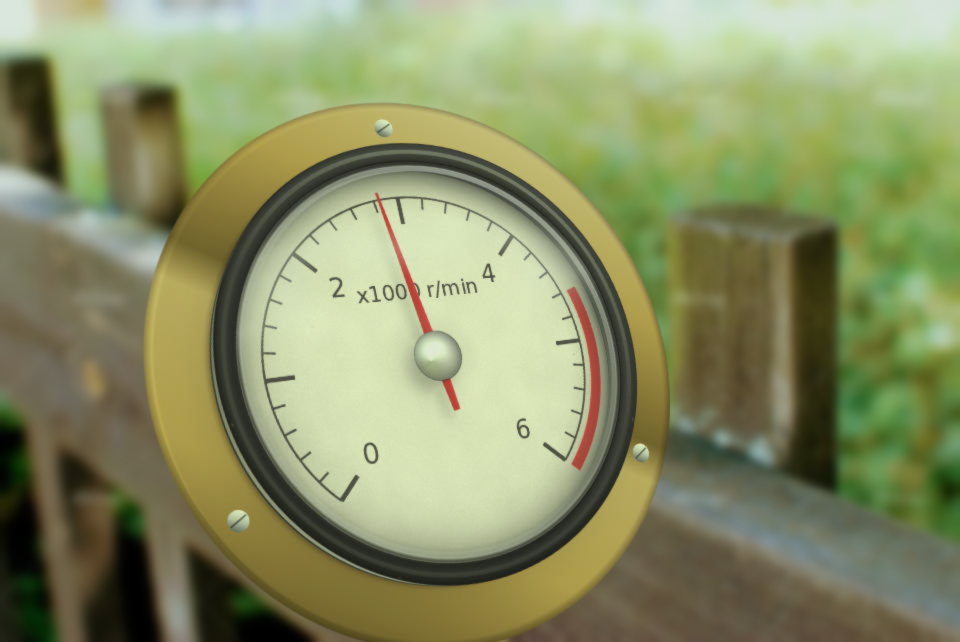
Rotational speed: value=2800 unit=rpm
